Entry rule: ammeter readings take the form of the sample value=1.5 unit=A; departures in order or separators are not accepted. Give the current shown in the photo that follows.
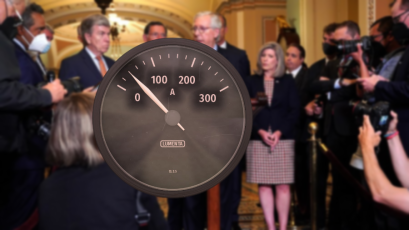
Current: value=40 unit=A
